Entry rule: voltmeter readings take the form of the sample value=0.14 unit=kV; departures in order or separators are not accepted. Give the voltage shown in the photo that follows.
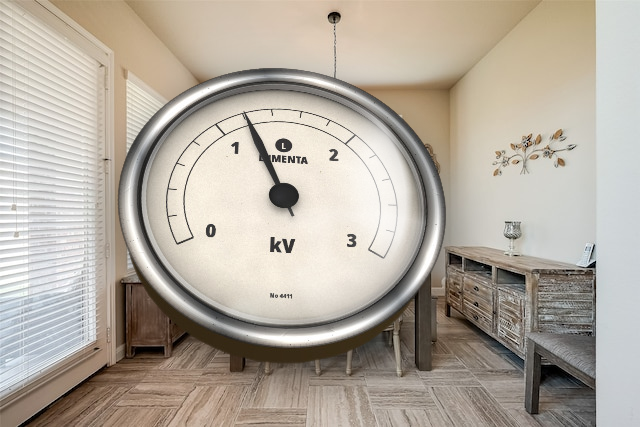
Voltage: value=1.2 unit=kV
